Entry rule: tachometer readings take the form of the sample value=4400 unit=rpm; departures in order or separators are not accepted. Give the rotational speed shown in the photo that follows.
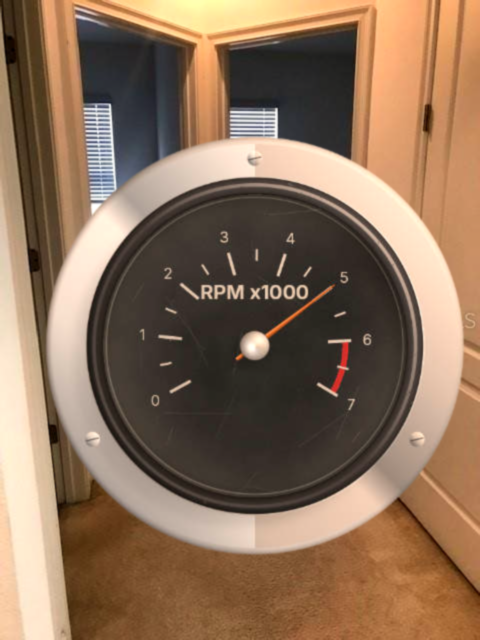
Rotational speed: value=5000 unit=rpm
